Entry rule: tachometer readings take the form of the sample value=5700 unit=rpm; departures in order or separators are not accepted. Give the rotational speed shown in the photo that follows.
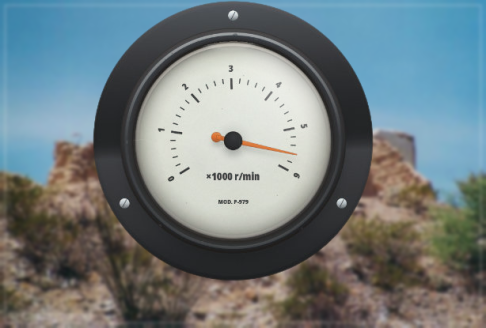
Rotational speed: value=5600 unit=rpm
